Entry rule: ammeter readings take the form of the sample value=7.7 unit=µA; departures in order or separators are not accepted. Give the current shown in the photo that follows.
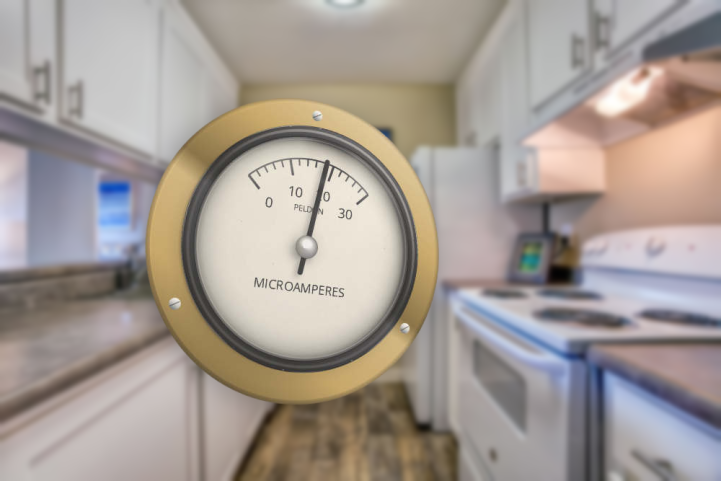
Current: value=18 unit=µA
